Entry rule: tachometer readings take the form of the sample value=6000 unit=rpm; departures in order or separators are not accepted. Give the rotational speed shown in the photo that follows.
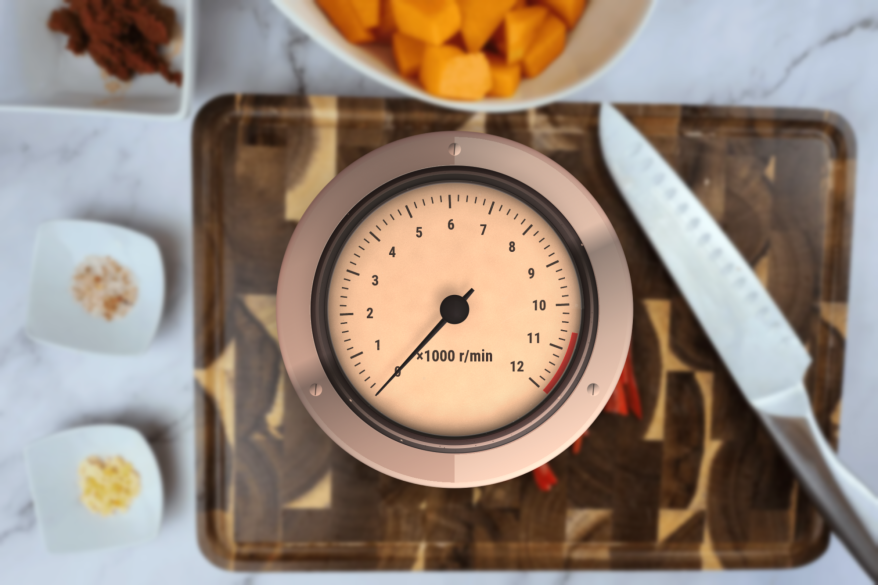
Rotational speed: value=0 unit=rpm
